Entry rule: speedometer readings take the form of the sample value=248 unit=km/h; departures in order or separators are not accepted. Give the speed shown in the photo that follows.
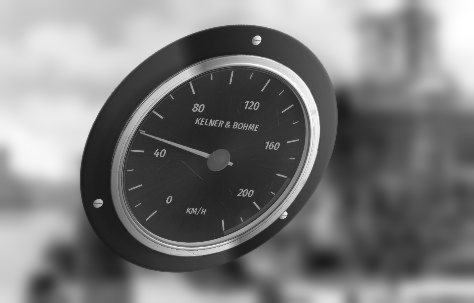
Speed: value=50 unit=km/h
